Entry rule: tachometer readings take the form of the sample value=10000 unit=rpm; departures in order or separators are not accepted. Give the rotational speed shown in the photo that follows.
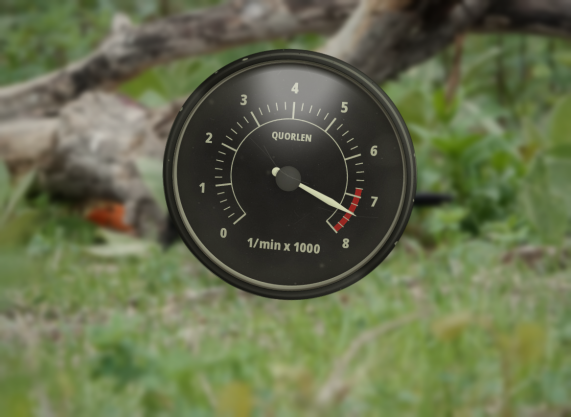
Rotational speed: value=7400 unit=rpm
